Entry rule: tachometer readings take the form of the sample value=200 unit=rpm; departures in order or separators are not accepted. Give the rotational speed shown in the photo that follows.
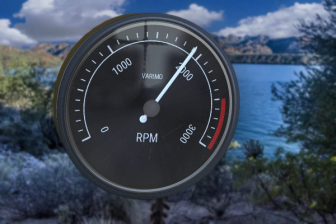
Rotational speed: value=1900 unit=rpm
